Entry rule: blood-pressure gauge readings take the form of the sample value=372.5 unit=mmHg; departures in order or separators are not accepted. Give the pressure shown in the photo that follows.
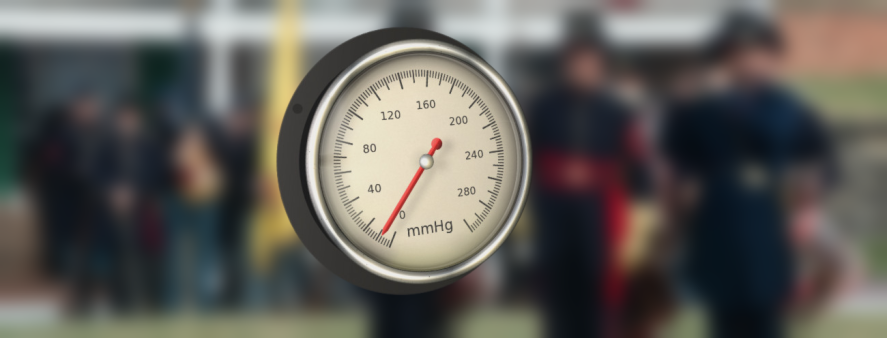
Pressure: value=10 unit=mmHg
